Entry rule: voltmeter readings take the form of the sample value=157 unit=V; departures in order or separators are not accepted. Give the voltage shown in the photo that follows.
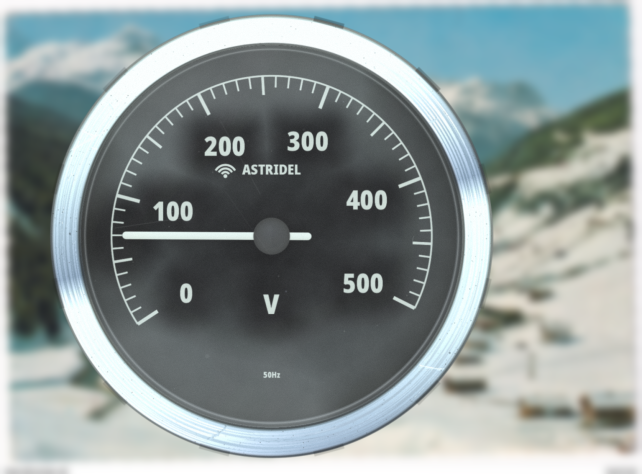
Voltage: value=70 unit=V
